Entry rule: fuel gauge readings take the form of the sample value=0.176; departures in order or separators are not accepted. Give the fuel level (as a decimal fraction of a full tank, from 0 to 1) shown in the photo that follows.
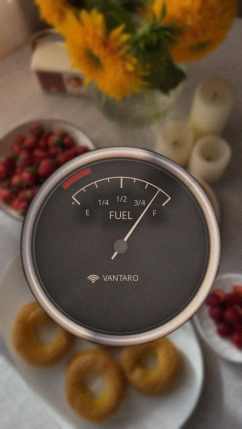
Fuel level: value=0.875
